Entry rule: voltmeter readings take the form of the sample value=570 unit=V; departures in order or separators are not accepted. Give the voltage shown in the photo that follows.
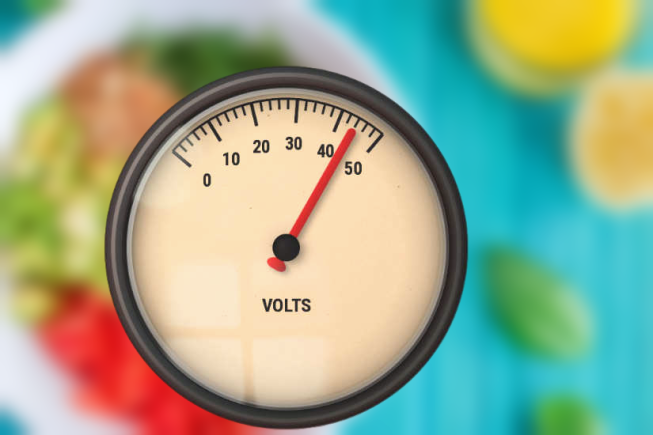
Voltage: value=44 unit=V
